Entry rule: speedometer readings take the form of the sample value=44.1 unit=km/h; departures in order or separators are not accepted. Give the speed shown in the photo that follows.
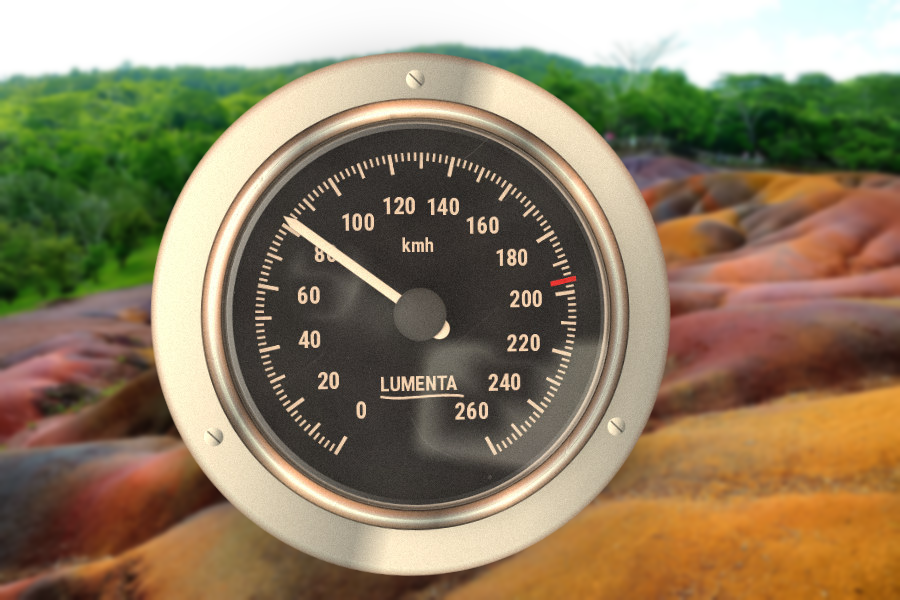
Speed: value=82 unit=km/h
